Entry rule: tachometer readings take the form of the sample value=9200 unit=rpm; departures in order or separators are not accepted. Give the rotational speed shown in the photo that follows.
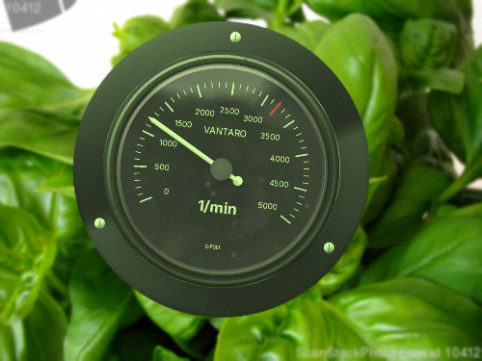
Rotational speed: value=1200 unit=rpm
